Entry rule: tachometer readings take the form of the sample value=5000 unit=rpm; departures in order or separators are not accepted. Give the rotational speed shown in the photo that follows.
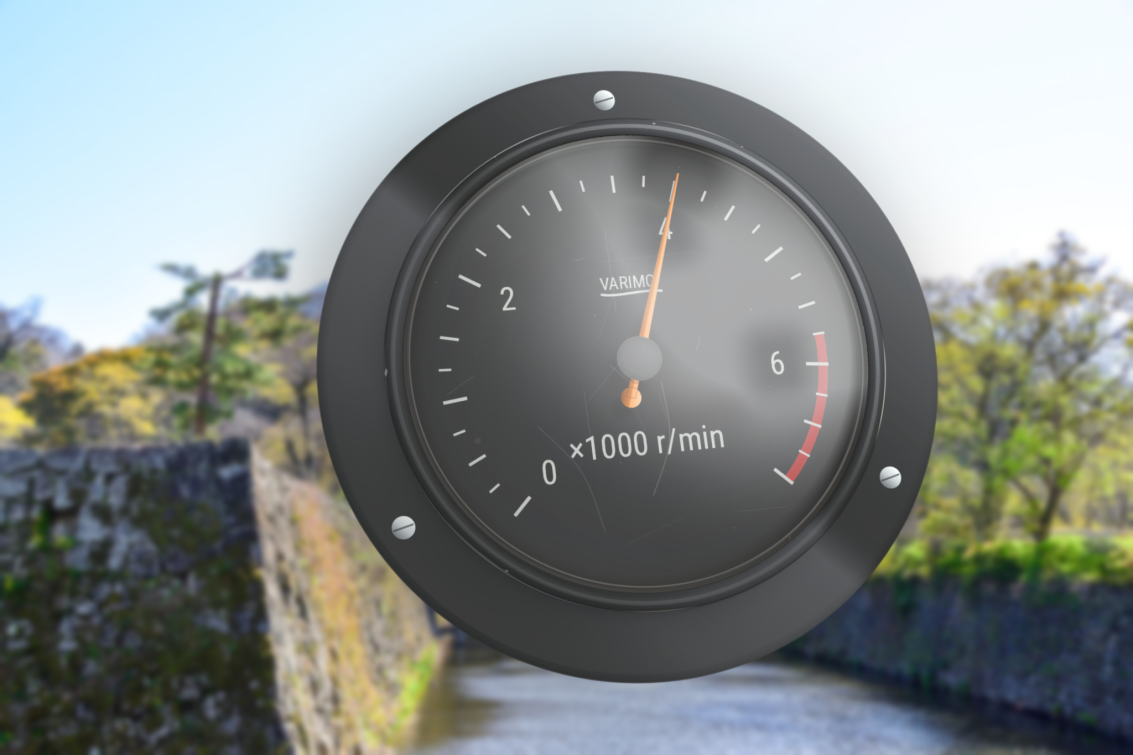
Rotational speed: value=4000 unit=rpm
